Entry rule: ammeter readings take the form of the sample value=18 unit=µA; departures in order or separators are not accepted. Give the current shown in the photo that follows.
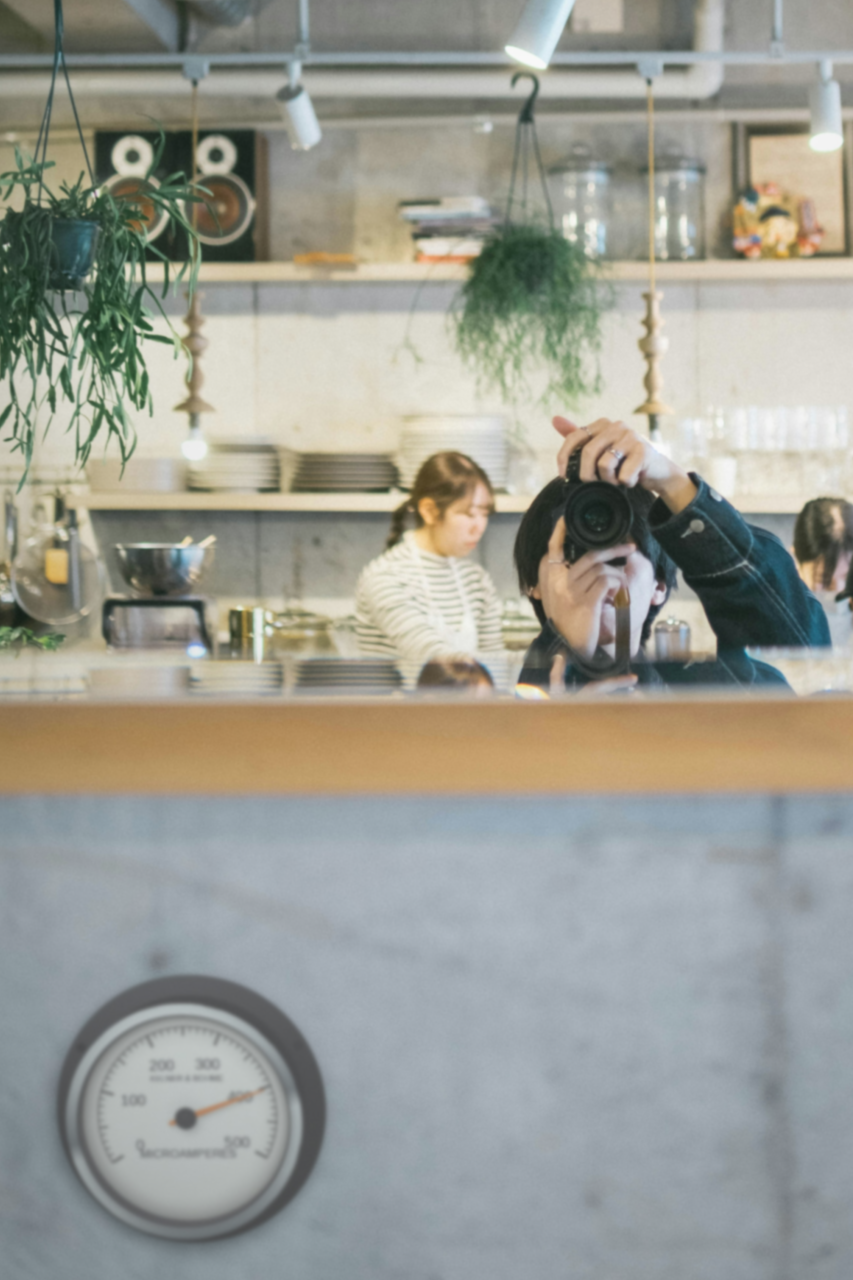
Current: value=400 unit=µA
